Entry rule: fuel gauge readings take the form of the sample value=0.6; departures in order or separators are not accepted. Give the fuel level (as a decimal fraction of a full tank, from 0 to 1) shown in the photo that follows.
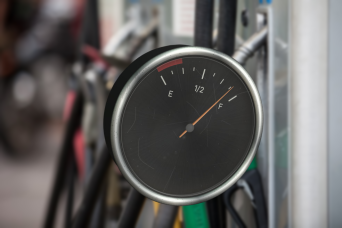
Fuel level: value=0.875
